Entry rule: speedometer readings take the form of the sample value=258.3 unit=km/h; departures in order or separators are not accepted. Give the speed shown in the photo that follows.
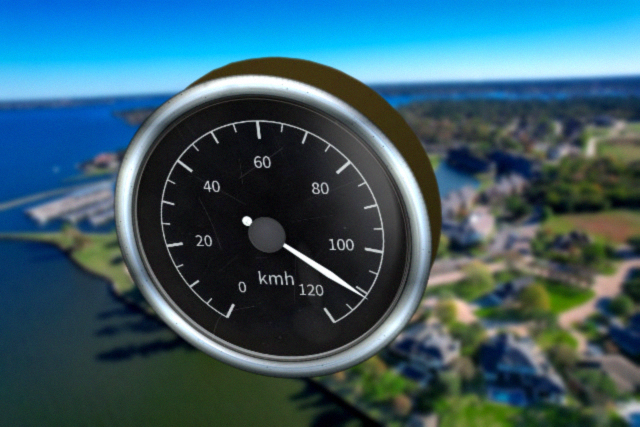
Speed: value=110 unit=km/h
